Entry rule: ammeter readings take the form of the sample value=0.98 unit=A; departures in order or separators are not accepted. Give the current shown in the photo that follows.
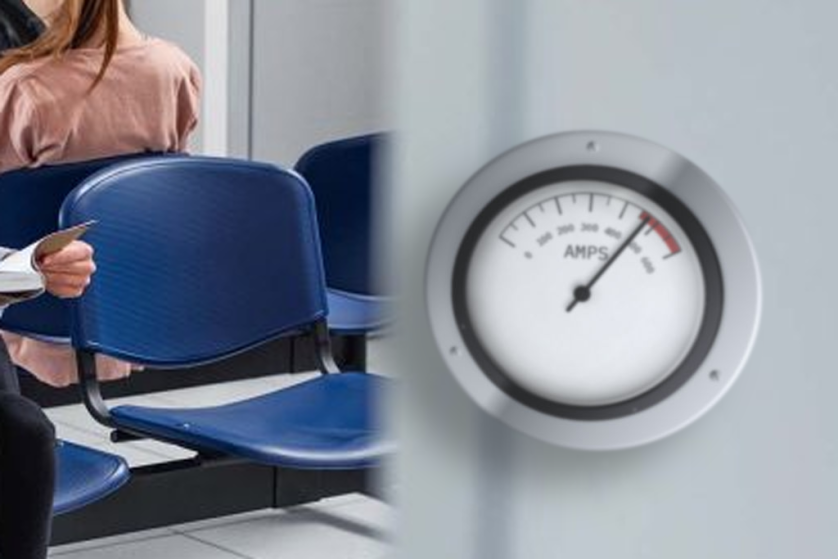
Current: value=475 unit=A
